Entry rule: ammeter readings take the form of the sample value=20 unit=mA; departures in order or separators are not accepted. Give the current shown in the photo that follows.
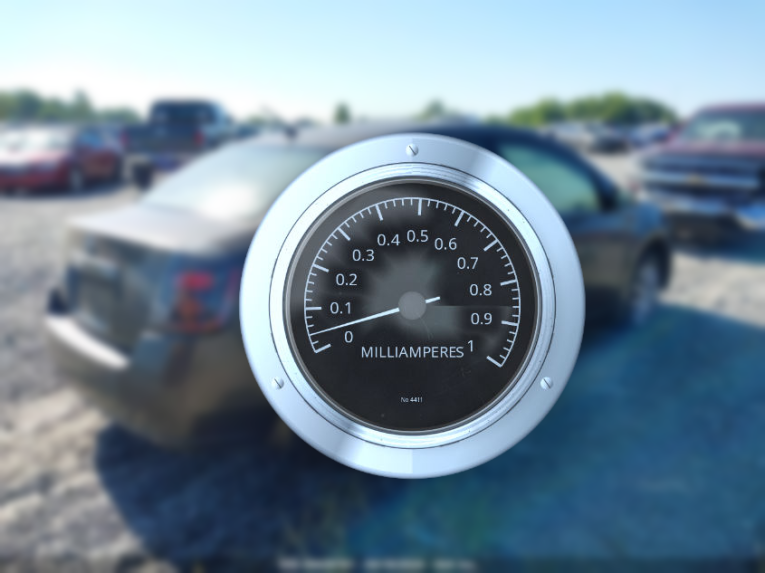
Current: value=0.04 unit=mA
